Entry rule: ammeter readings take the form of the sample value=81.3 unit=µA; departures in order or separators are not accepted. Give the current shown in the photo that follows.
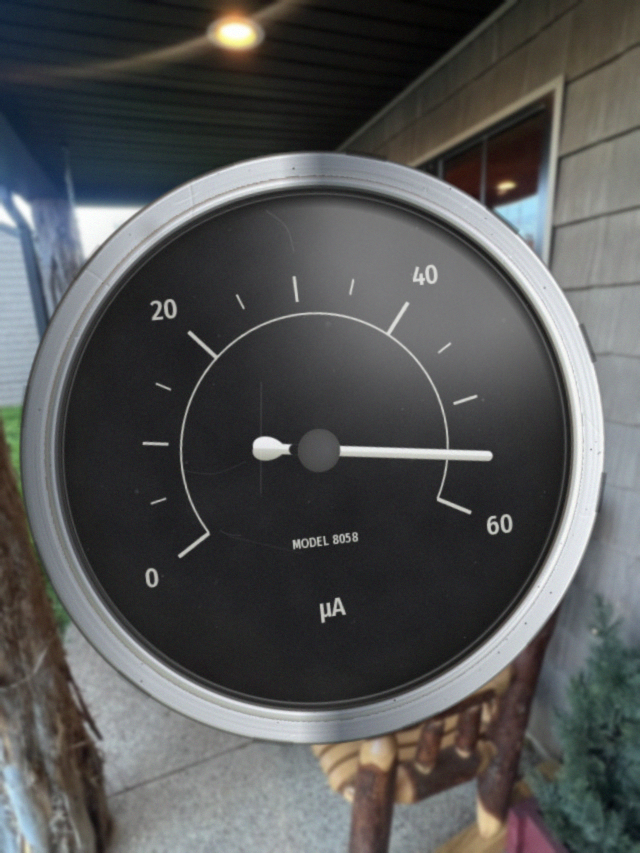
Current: value=55 unit=µA
